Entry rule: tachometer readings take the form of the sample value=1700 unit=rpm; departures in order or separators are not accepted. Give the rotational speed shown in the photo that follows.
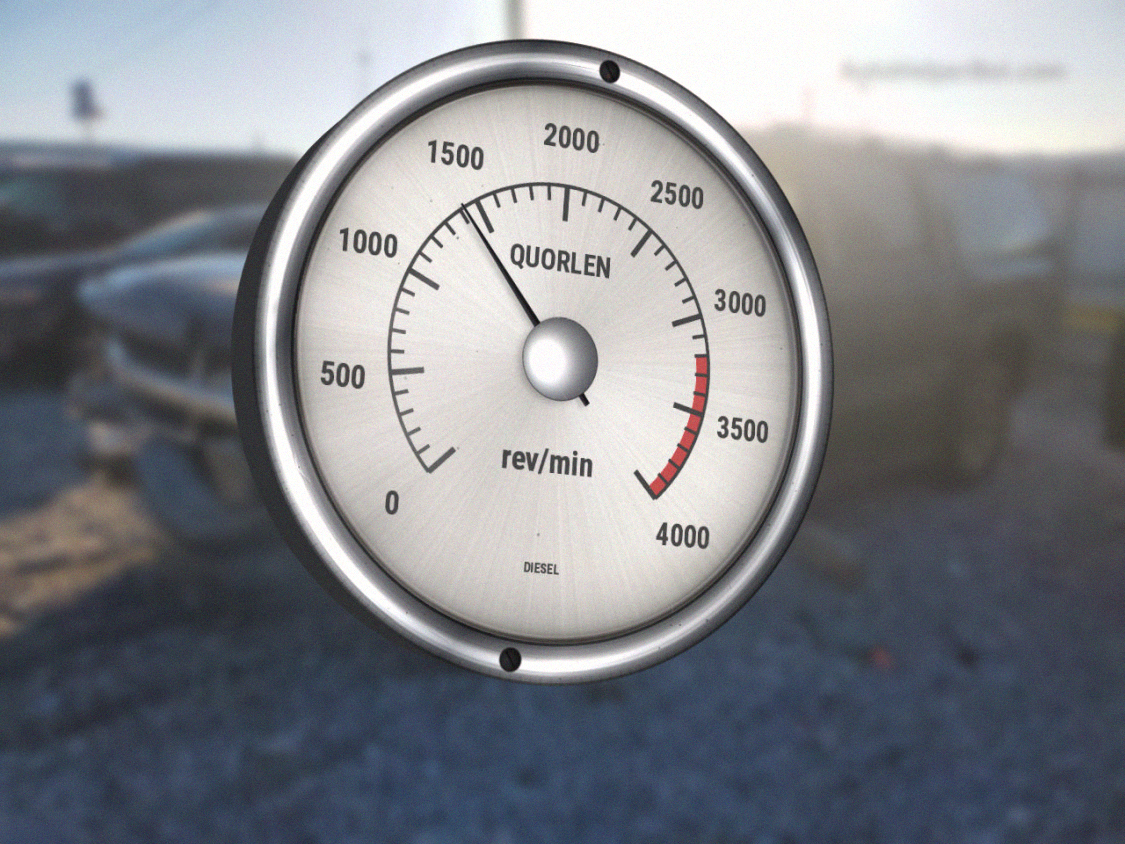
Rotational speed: value=1400 unit=rpm
